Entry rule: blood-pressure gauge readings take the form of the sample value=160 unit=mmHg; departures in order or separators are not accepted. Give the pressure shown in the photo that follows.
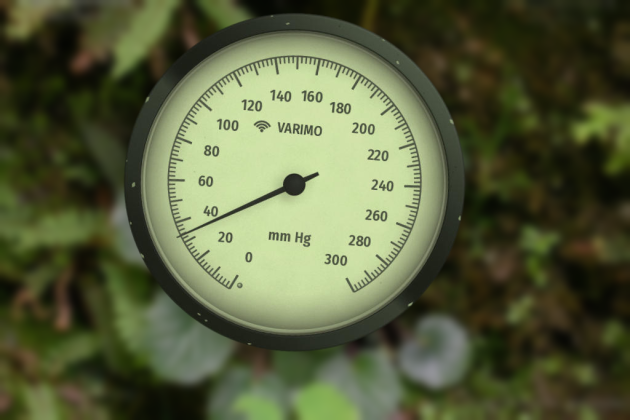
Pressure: value=34 unit=mmHg
